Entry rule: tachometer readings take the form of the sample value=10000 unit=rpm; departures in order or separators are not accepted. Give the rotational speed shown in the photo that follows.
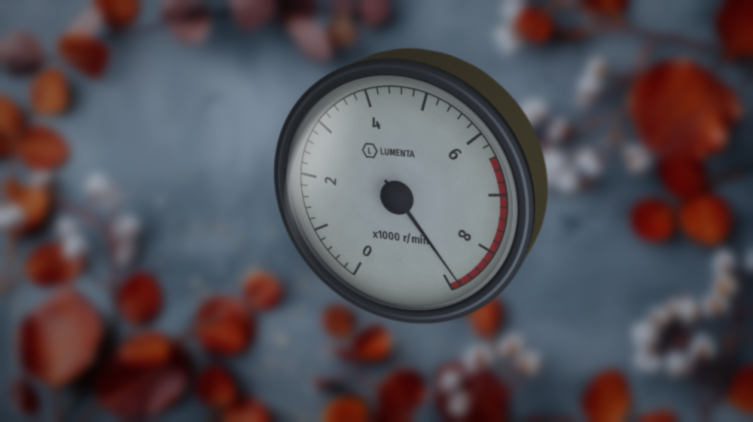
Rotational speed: value=8800 unit=rpm
